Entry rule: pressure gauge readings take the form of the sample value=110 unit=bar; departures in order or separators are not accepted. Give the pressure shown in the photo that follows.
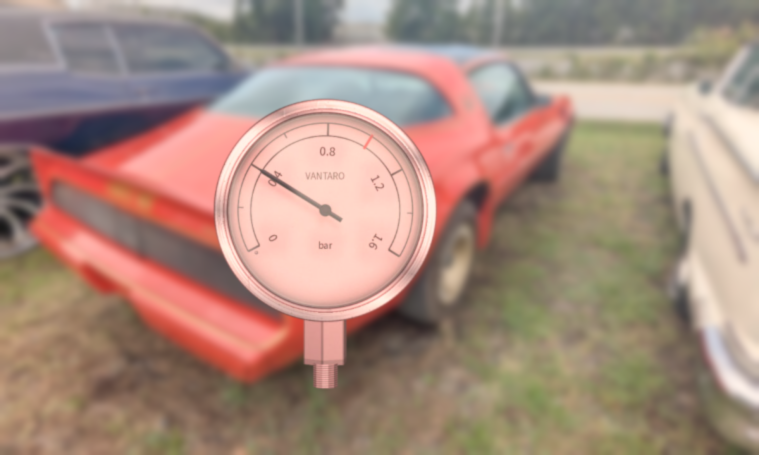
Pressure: value=0.4 unit=bar
